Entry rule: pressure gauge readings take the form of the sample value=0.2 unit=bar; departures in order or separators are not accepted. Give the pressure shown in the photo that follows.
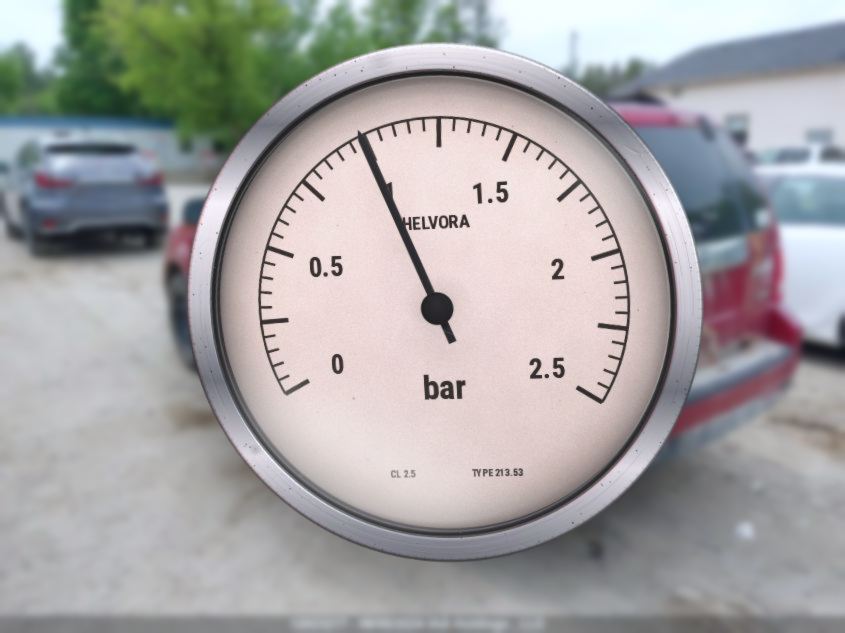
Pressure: value=1 unit=bar
